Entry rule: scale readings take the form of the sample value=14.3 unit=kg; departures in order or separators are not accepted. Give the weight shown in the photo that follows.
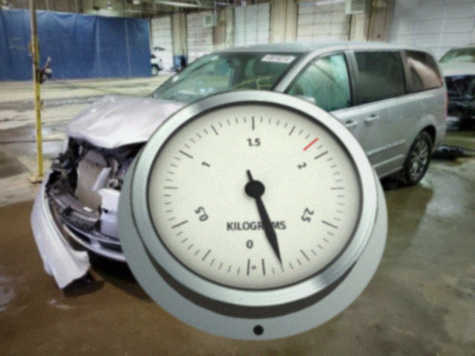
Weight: value=2.9 unit=kg
